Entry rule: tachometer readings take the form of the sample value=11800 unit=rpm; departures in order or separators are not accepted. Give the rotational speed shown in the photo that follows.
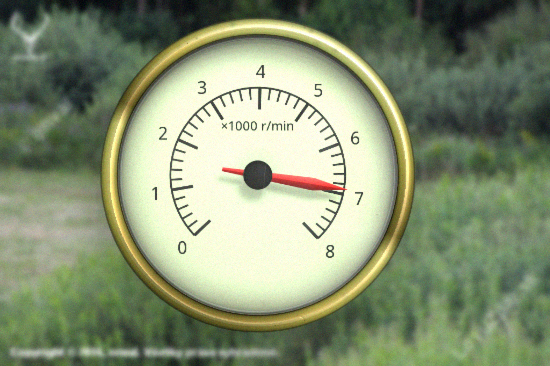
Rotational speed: value=6900 unit=rpm
